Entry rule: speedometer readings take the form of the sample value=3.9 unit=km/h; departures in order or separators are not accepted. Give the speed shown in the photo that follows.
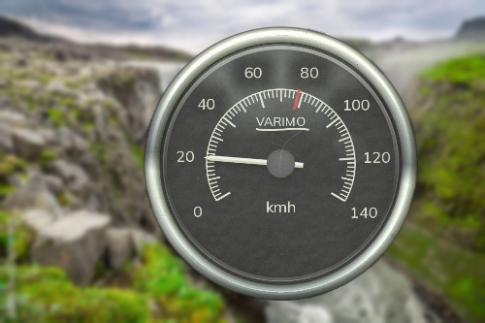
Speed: value=20 unit=km/h
